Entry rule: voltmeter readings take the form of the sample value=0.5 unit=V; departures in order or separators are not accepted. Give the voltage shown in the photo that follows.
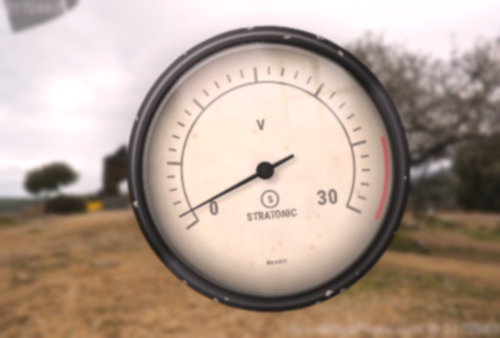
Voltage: value=1 unit=V
